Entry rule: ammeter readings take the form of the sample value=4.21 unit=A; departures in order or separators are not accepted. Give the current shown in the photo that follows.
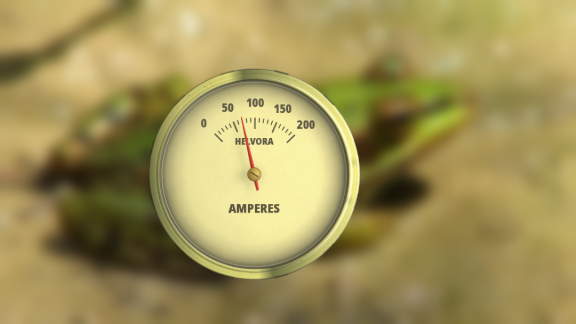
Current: value=70 unit=A
